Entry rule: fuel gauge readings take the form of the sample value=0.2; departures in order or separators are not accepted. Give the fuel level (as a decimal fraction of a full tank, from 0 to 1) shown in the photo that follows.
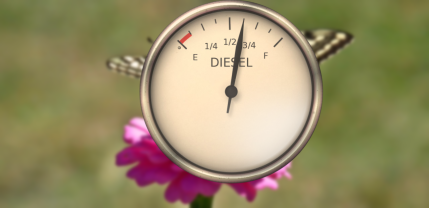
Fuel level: value=0.625
